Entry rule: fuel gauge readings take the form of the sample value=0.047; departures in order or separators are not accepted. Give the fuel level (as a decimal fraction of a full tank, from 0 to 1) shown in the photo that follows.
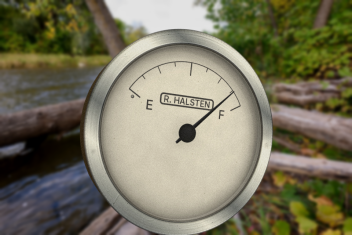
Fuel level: value=0.875
